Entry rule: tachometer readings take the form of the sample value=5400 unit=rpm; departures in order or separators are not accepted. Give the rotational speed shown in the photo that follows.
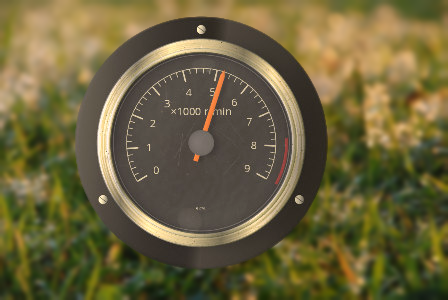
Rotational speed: value=5200 unit=rpm
